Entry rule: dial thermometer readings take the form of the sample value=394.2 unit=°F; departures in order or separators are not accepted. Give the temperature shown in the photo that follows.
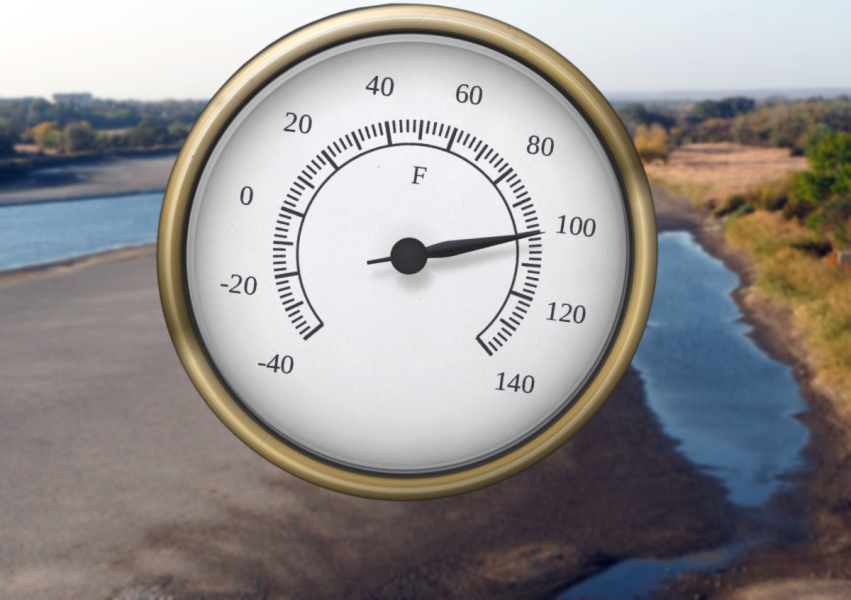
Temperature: value=100 unit=°F
